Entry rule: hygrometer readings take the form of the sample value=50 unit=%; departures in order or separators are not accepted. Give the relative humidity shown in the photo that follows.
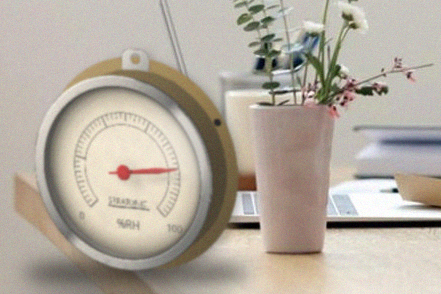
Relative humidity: value=80 unit=%
